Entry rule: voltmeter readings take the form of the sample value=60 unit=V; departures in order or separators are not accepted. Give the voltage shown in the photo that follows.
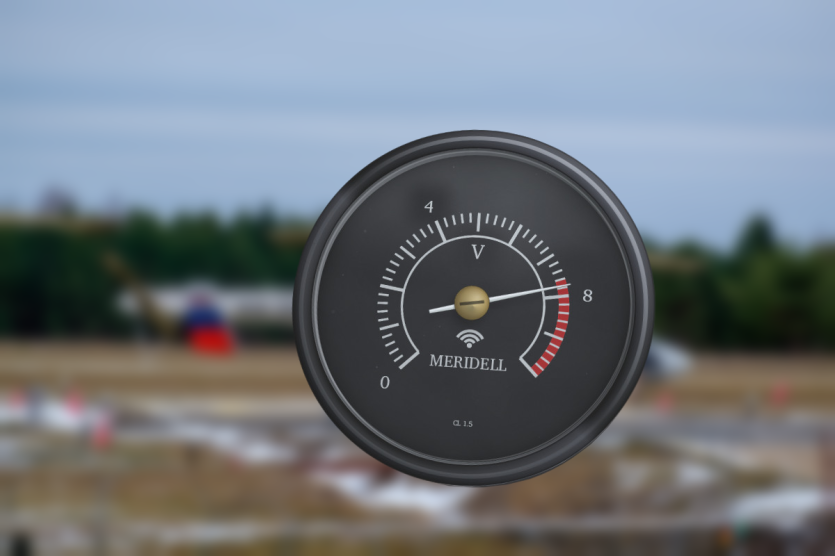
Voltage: value=7.8 unit=V
